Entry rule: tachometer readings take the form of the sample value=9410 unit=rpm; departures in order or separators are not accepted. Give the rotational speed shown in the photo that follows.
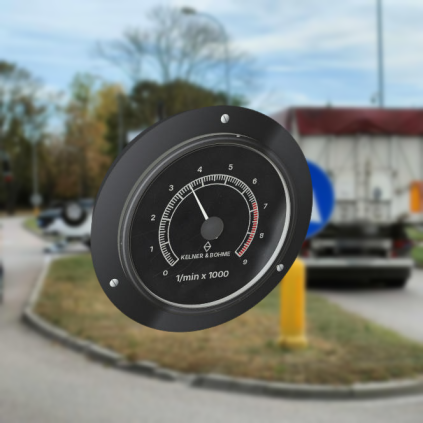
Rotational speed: value=3500 unit=rpm
